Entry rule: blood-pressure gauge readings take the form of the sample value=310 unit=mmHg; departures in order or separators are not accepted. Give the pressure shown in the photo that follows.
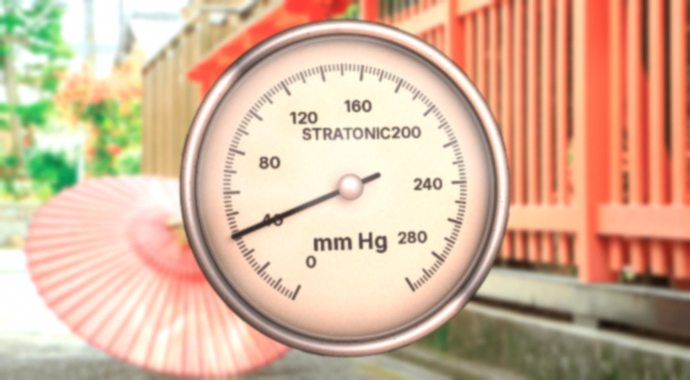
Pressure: value=40 unit=mmHg
